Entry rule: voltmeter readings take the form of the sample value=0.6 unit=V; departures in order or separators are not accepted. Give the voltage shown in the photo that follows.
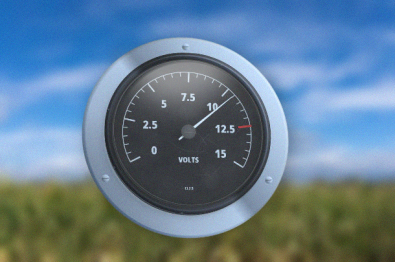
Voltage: value=10.5 unit=V
